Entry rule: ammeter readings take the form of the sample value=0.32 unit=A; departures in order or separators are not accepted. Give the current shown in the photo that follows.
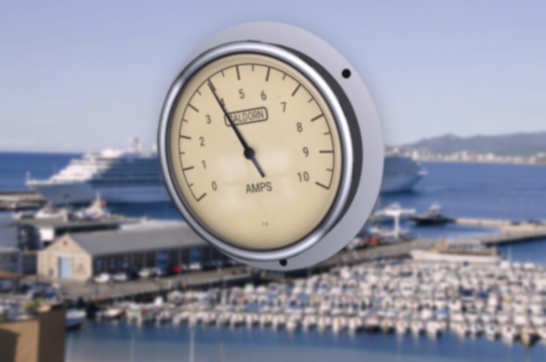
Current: value=4 unit=A
